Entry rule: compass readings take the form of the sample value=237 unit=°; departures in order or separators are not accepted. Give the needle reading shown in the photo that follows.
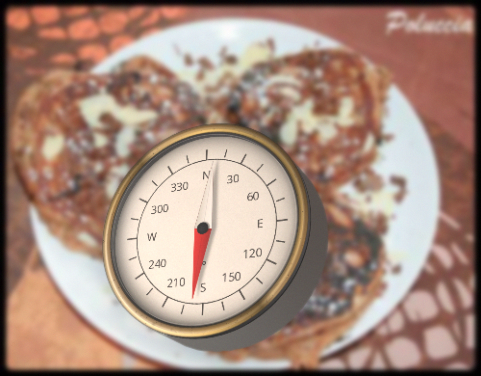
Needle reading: value=187.5 unit=°
